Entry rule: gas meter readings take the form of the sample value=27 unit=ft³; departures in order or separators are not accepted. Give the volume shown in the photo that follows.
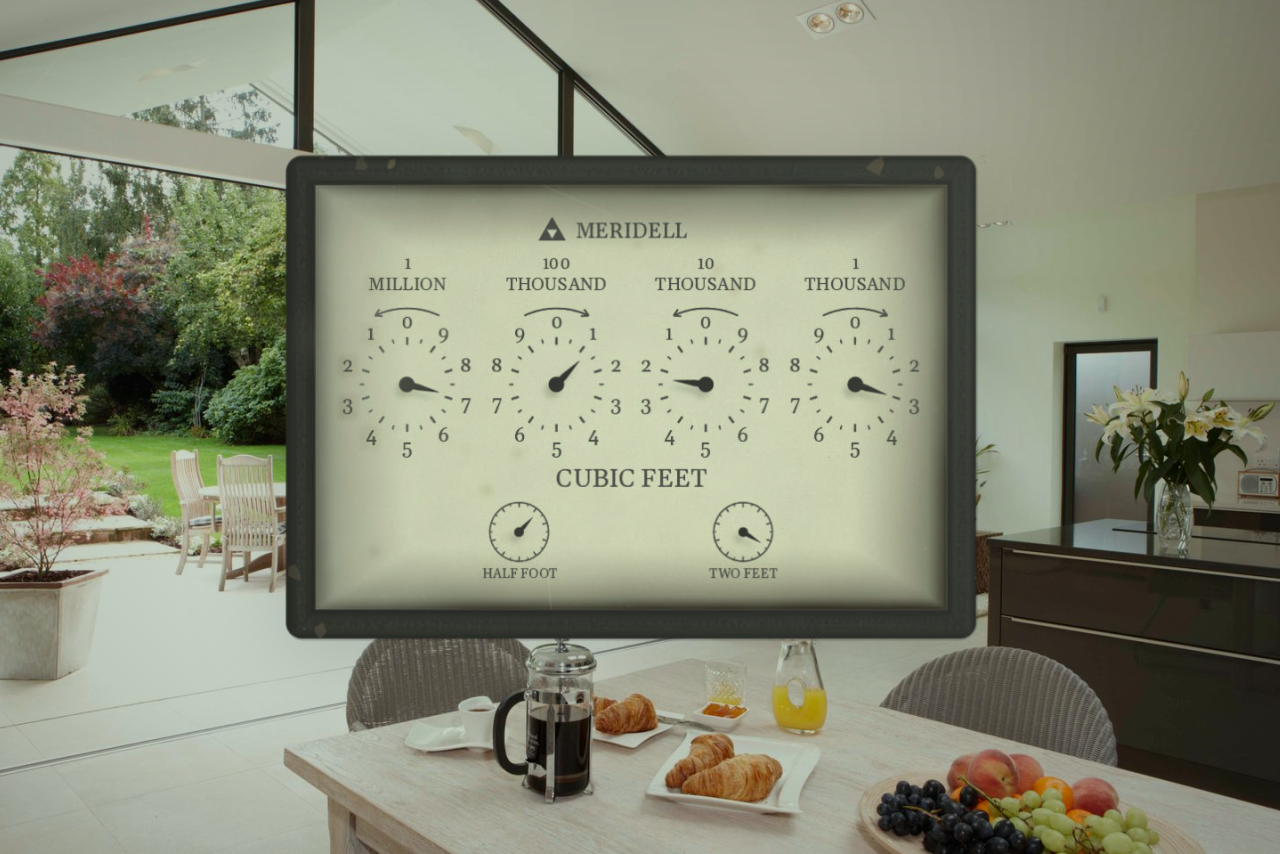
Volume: value=712300 unit=ft³
